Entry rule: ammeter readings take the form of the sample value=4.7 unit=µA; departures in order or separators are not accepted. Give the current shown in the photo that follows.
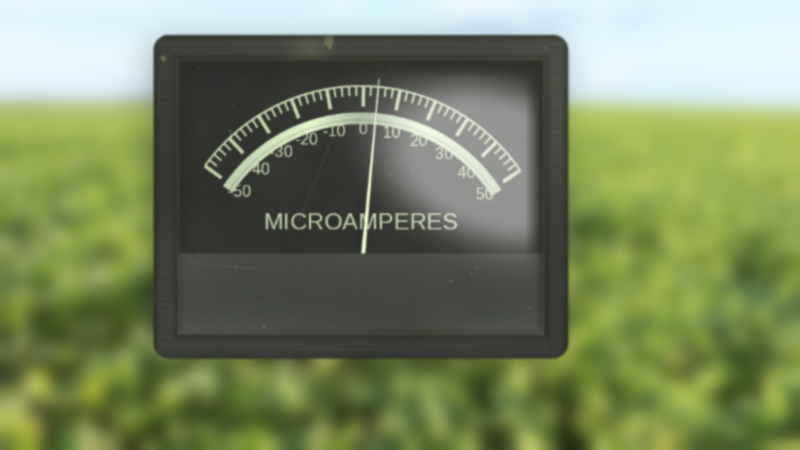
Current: value=4 unit=µA
